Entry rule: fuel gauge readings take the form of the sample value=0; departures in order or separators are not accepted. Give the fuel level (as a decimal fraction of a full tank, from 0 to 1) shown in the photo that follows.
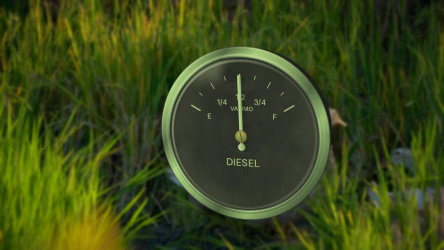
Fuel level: value=0.5
